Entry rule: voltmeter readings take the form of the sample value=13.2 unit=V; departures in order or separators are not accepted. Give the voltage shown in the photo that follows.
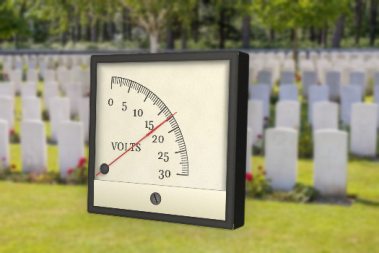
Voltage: value=17.5 unit=V
